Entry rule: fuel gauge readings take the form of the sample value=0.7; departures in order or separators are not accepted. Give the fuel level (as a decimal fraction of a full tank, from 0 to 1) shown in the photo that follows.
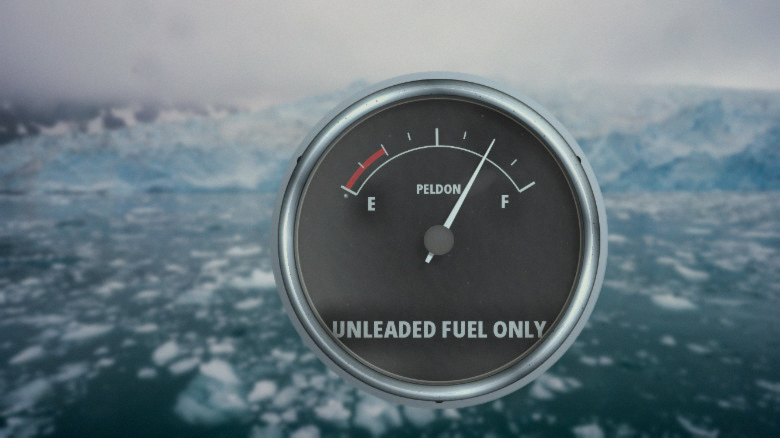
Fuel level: value=0.75
